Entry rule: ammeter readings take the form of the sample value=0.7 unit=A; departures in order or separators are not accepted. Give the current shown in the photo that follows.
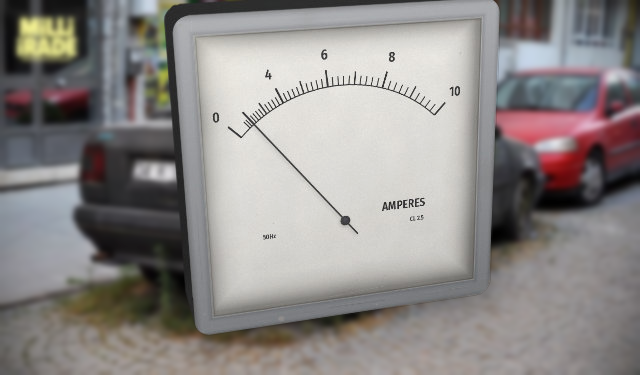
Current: value=2 unit=A
